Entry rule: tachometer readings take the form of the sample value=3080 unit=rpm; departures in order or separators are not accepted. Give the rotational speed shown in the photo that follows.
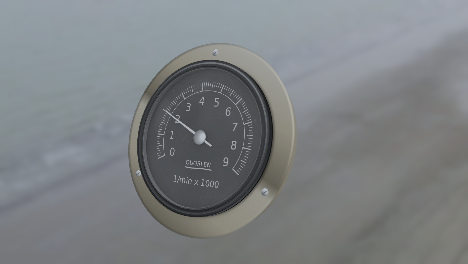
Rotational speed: value=2000 unit=rpm
